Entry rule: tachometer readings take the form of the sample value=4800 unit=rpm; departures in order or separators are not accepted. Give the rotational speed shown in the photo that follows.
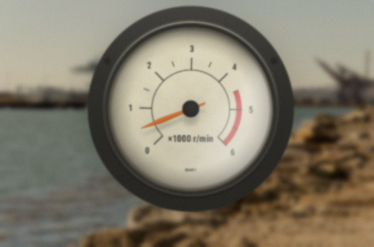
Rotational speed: value=500 unit=rpm
